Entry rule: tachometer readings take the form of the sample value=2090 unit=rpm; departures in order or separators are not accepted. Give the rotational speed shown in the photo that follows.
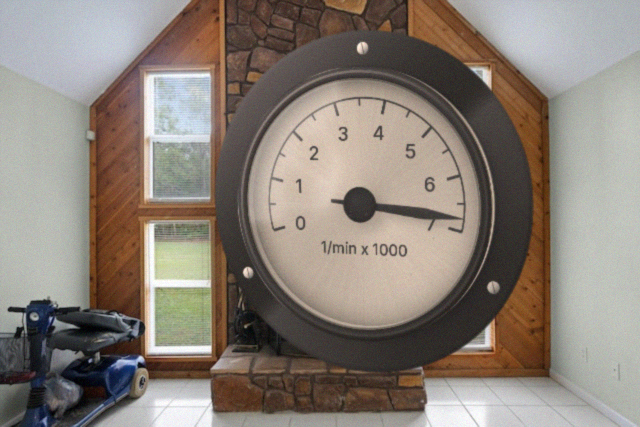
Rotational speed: value=6750 unit=rpm
